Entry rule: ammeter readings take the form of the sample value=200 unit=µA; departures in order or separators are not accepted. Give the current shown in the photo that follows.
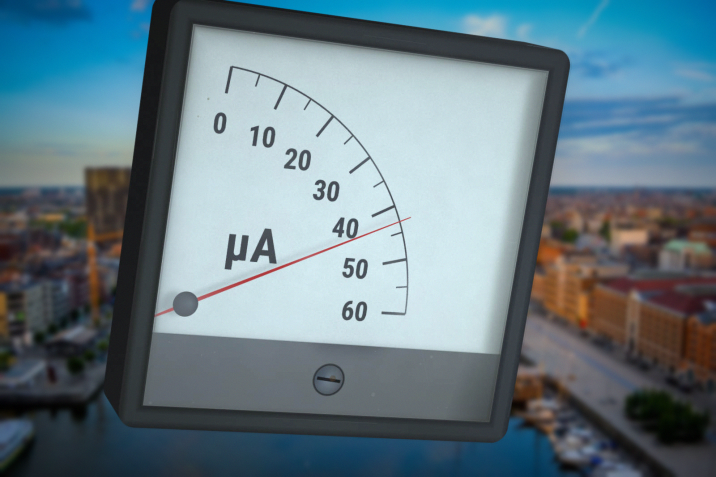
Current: value=42.5 unit=µA
